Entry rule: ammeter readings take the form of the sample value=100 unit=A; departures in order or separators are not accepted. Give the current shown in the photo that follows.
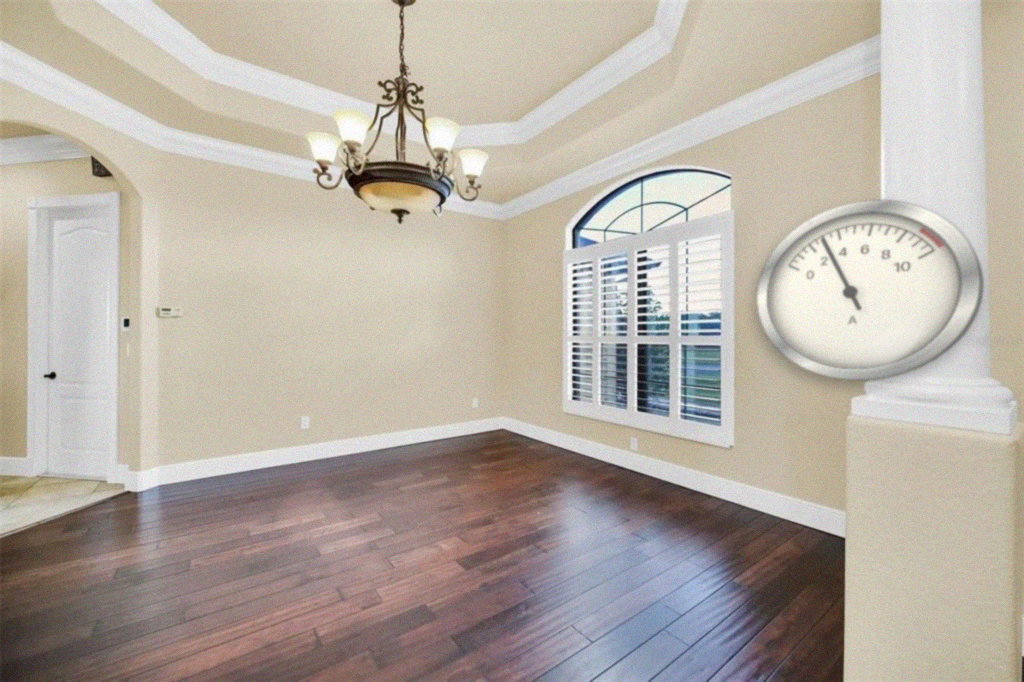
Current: value=3 unit=A
